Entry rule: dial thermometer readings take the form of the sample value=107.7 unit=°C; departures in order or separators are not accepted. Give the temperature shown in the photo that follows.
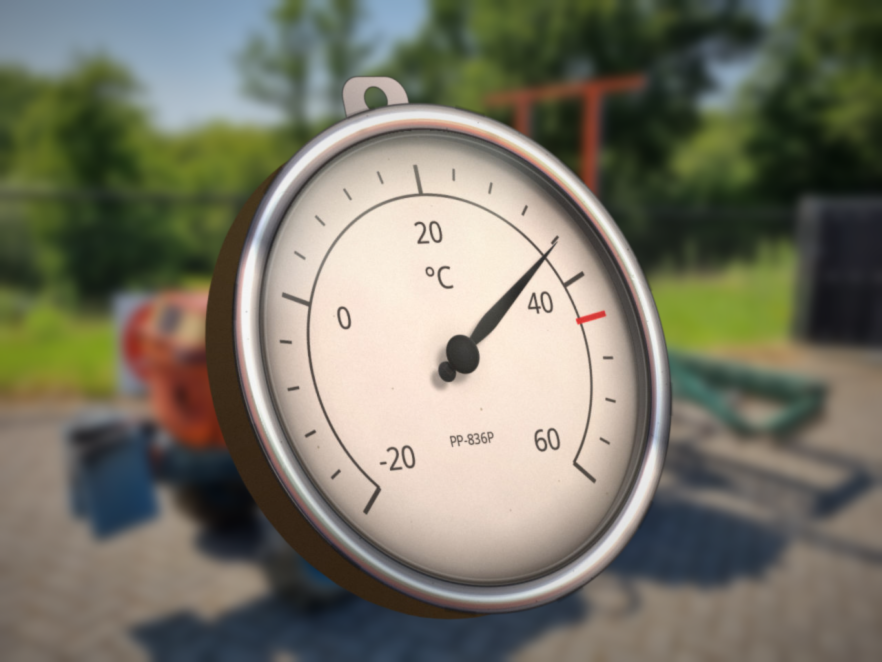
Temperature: value=36 unit=°C
